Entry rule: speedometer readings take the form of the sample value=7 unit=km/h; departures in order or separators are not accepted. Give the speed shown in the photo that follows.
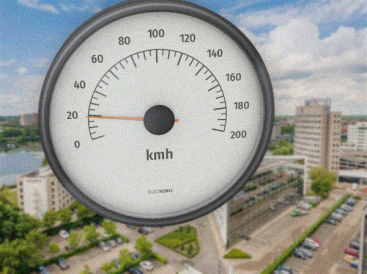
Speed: value=20 unit=km/h
